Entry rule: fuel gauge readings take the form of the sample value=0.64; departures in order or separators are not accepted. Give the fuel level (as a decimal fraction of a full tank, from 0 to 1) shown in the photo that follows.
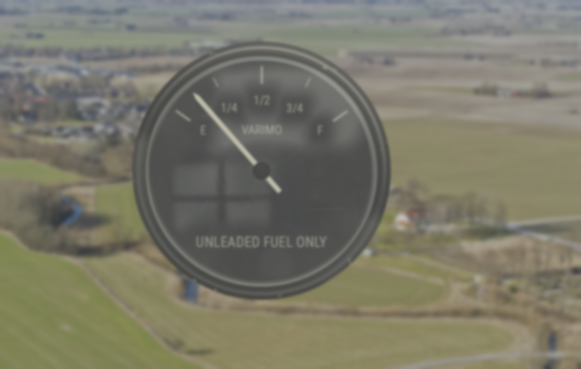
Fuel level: value=0.125
